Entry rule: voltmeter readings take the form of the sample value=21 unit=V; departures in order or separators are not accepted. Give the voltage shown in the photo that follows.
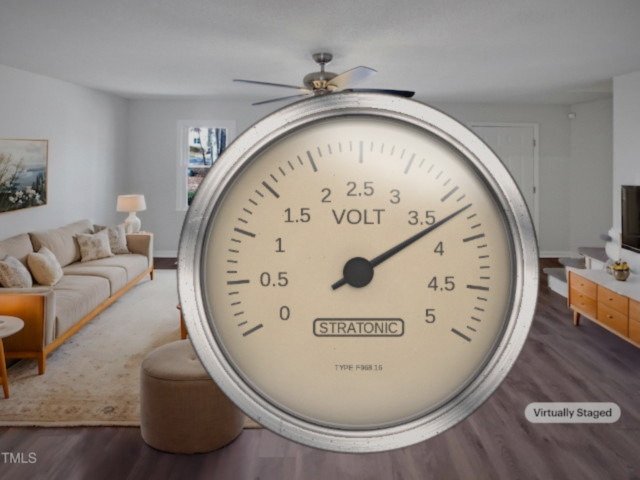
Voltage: value=3.7 unit=V
